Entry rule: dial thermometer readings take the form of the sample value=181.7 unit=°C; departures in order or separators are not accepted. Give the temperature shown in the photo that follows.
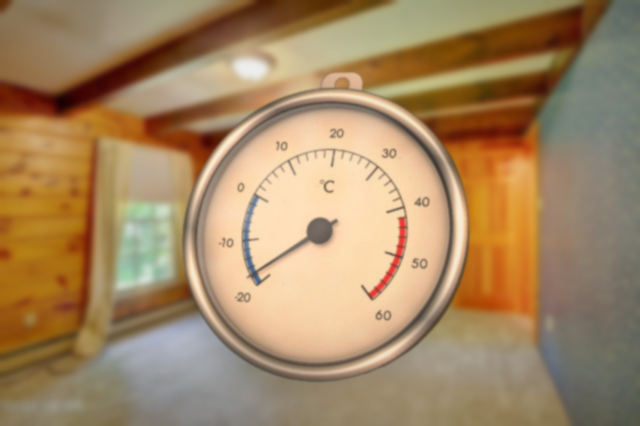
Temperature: value=-18 unit=°C
